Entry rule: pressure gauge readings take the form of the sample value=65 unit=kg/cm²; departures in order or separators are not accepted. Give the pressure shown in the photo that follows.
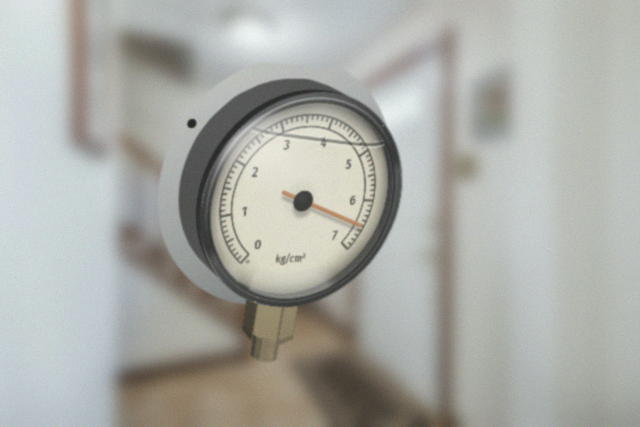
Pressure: value=6.5 unit=kg/cm²
